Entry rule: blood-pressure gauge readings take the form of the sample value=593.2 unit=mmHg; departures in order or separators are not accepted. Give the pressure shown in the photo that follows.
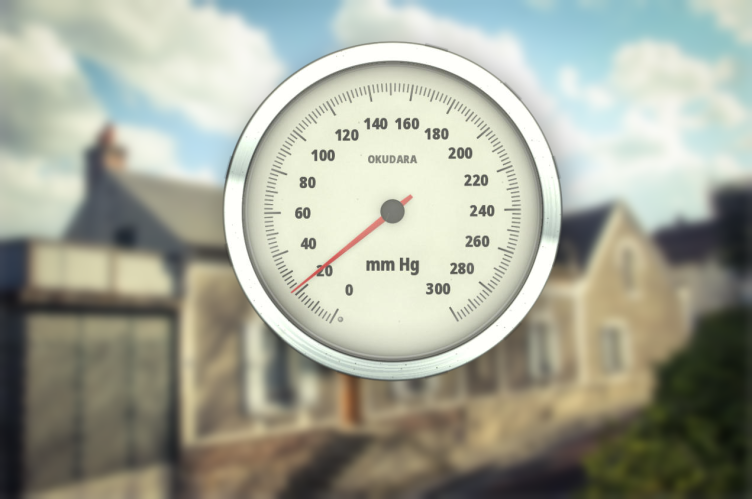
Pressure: value=22 unit=mmHg
